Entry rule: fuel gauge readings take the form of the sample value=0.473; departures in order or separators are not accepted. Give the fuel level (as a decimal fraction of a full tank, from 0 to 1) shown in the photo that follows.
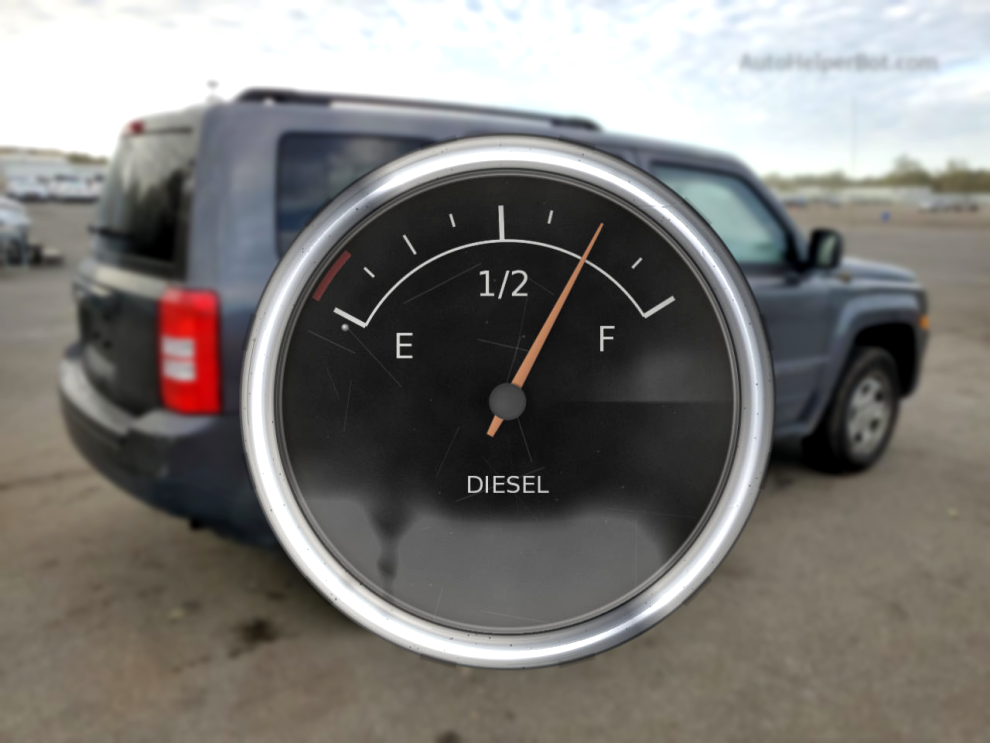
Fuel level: value=0.75
